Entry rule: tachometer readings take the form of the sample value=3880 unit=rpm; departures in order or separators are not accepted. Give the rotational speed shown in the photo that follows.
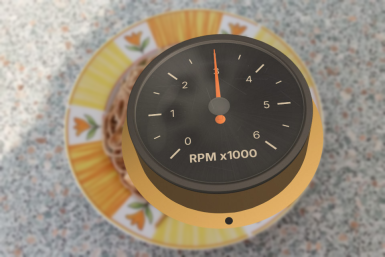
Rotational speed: value=3000 unit=rpm
